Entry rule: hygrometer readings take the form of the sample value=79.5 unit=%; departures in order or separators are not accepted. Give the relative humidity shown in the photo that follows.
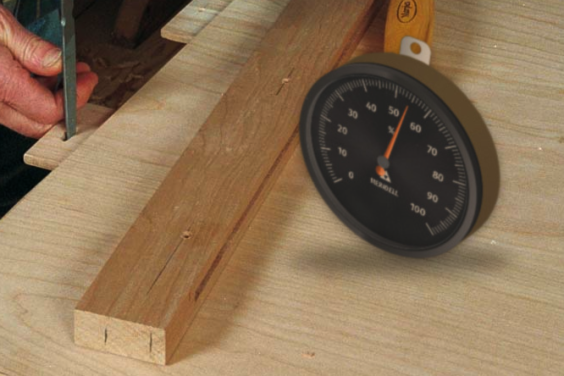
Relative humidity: value=55 unit=%
